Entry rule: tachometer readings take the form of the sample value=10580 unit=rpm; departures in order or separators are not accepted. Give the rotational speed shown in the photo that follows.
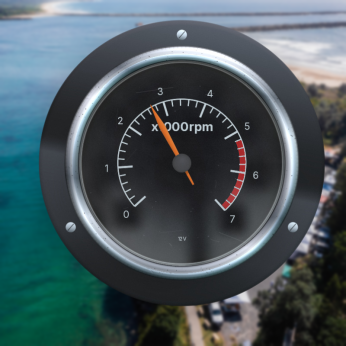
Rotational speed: value=2700 unit=rpm
